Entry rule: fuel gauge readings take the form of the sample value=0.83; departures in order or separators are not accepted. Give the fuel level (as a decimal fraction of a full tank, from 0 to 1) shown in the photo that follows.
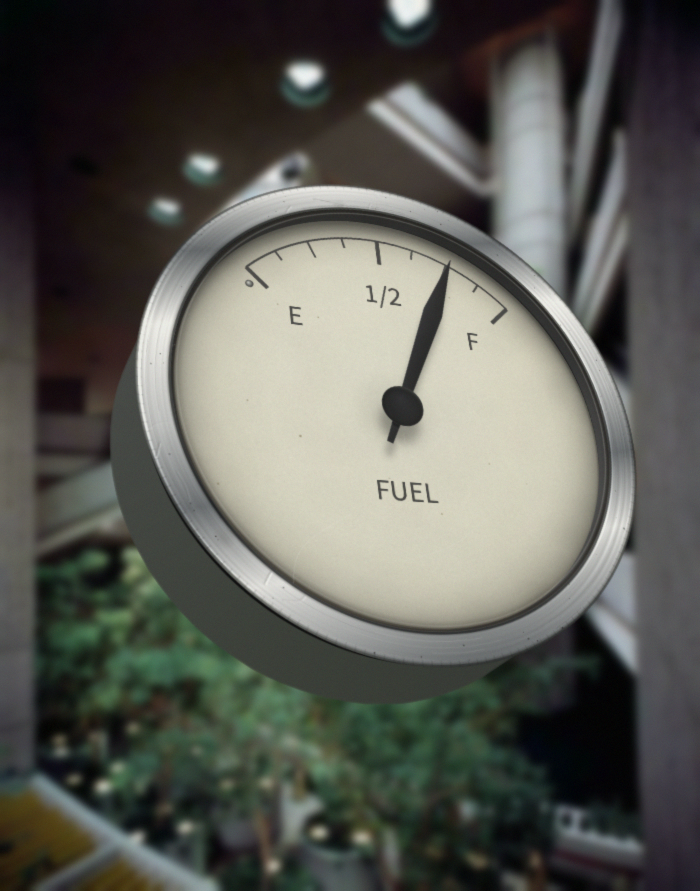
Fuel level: value=0.75
